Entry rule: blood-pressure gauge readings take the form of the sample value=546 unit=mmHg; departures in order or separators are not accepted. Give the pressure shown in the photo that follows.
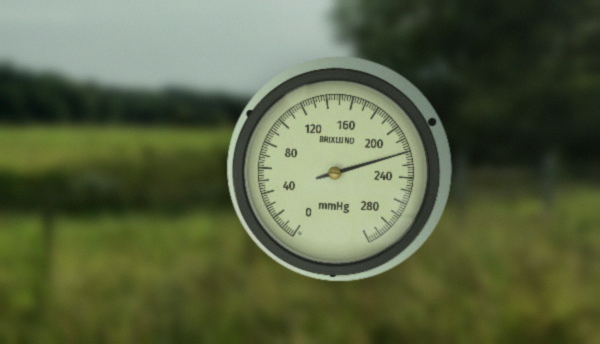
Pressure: value=220 unit=mmHg
